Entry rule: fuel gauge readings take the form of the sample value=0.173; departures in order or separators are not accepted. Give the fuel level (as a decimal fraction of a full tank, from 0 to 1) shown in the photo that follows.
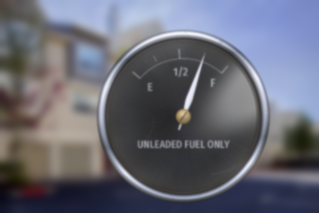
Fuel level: value=0.75
